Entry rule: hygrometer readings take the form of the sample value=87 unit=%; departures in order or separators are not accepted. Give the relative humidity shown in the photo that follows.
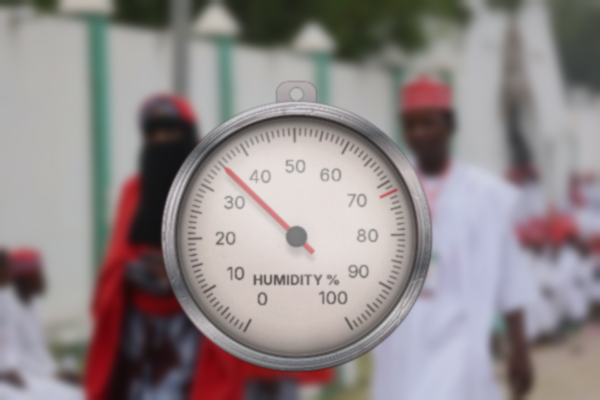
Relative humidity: value=35 unit=%
